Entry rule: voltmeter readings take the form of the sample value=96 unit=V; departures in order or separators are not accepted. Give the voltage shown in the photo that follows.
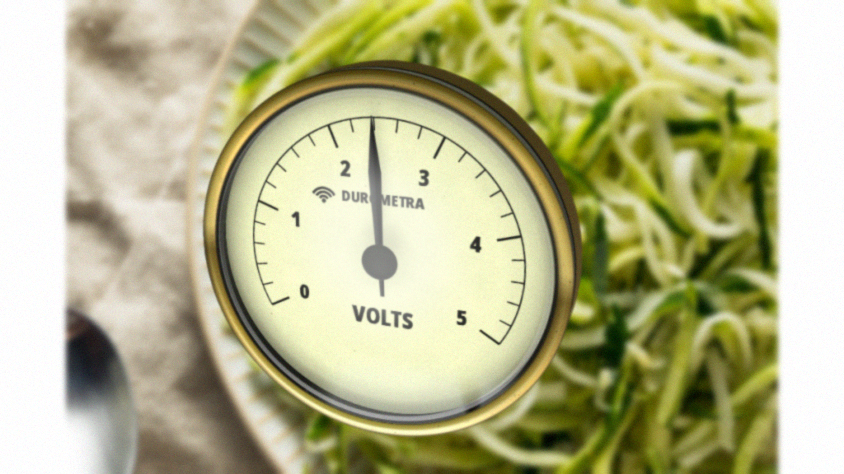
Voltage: value=2.4 unit=V
